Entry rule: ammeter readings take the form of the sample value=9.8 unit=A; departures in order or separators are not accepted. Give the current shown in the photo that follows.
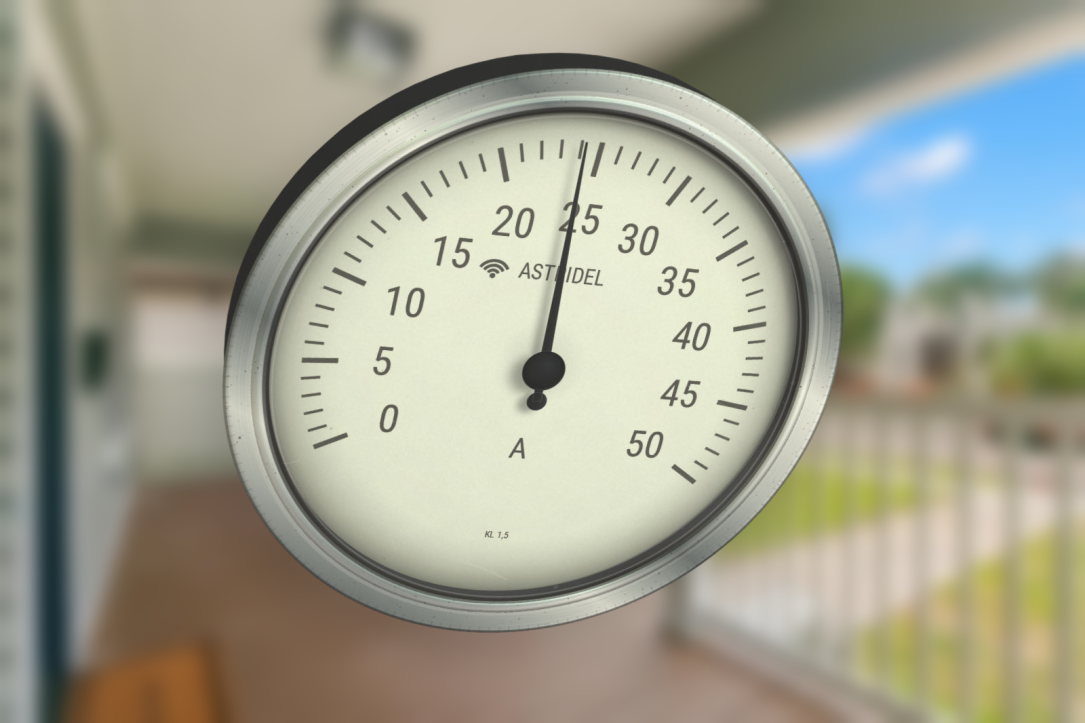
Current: value=24 unit=A
